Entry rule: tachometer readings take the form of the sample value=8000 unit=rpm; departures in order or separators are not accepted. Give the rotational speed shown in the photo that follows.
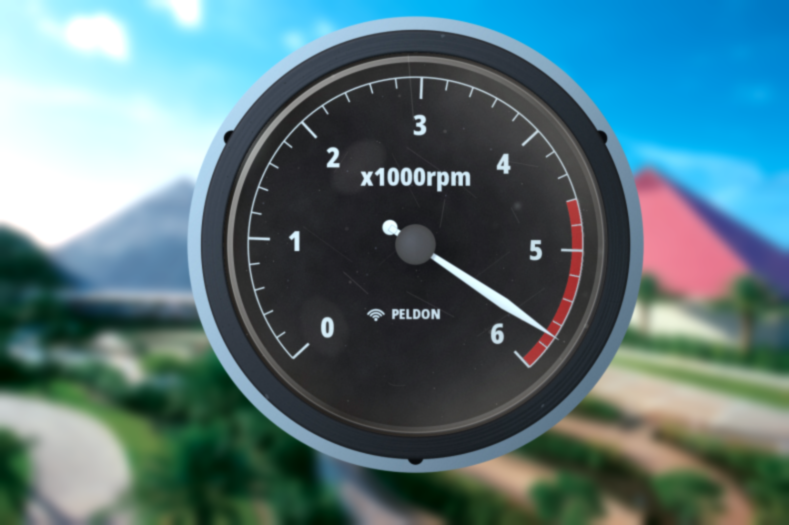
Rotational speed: value=5700 unit=rpm
